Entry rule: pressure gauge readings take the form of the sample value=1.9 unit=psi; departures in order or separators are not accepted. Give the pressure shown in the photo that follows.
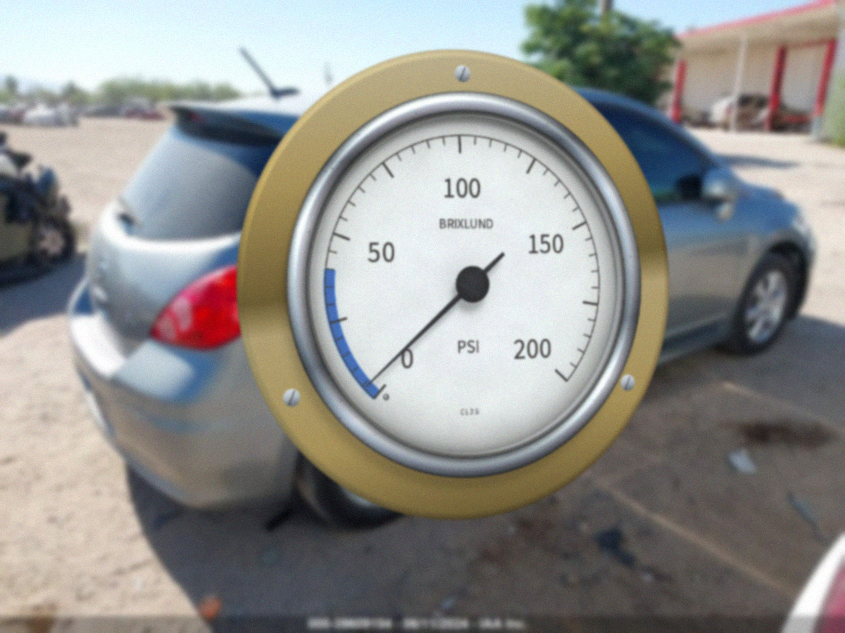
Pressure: value=5 unit=psi
